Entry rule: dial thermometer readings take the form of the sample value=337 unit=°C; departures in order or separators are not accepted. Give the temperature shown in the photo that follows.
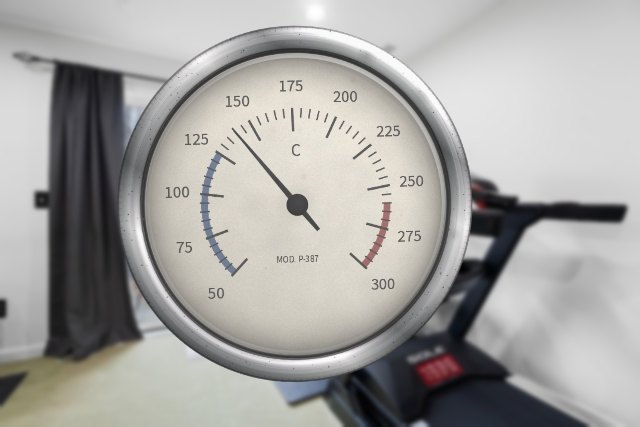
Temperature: value=140 unit=°C
